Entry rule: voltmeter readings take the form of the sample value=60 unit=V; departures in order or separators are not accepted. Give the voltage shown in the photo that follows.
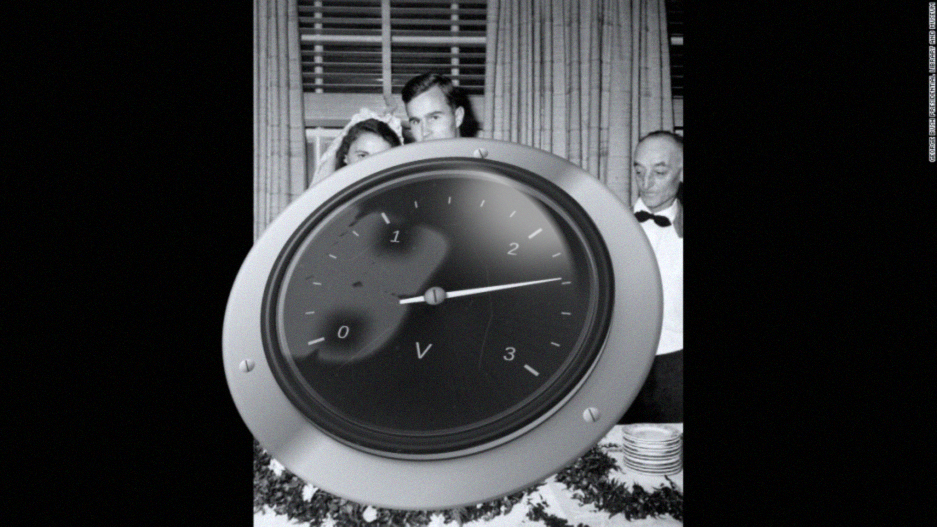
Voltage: value=2.4 unit=V
